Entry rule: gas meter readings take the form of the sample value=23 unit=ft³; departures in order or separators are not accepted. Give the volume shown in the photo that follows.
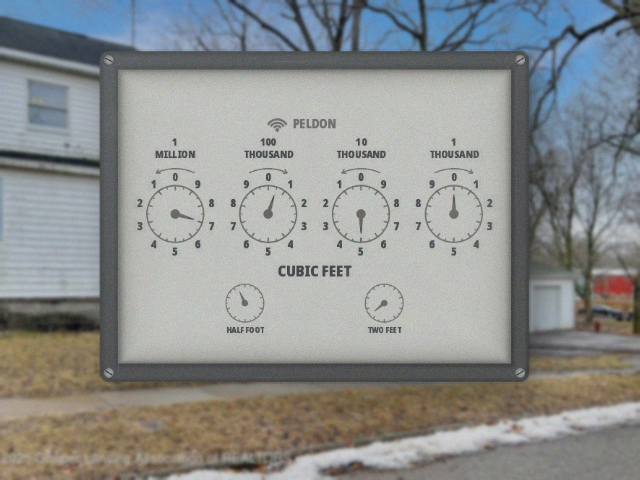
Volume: value=705000 unit=ft³
